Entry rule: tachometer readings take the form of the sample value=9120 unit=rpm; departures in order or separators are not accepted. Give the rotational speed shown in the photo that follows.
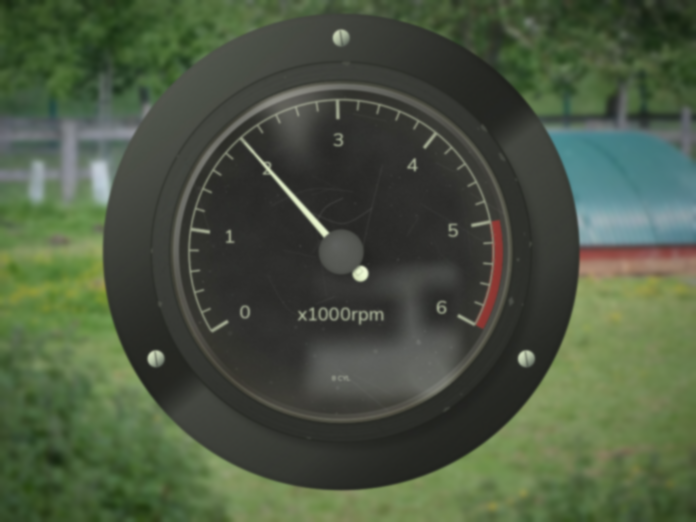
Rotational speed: value=2000 unit=rpm
